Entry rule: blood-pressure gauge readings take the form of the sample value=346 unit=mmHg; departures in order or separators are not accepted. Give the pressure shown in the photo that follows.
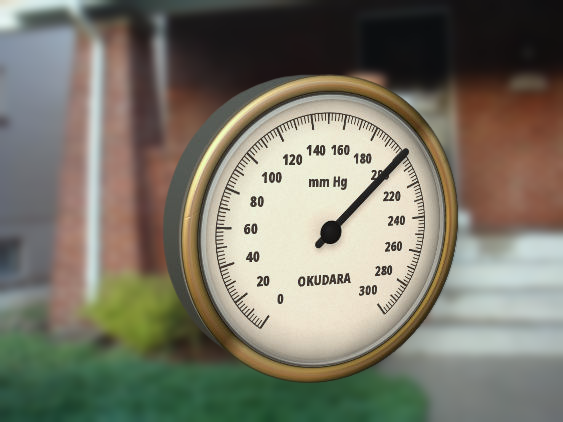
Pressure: value=200 unit=mmHg
